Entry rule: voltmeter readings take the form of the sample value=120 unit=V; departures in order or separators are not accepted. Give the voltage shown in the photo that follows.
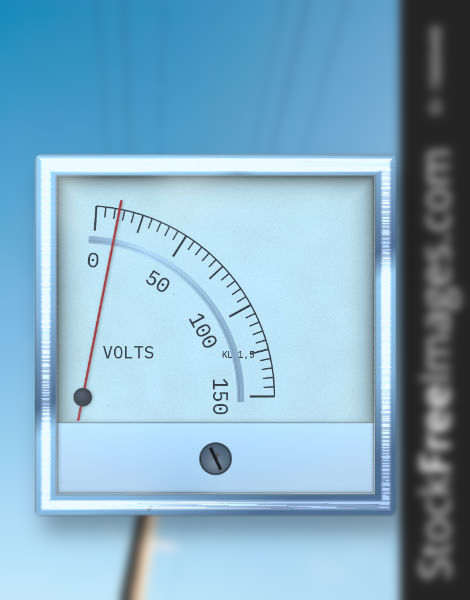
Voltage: value=12.5 unit=V
